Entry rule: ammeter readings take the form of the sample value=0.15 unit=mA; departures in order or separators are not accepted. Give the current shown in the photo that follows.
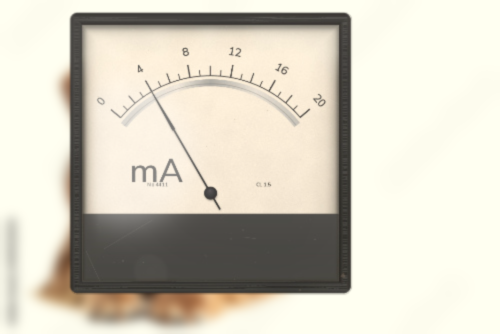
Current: value=4 unit=mA
